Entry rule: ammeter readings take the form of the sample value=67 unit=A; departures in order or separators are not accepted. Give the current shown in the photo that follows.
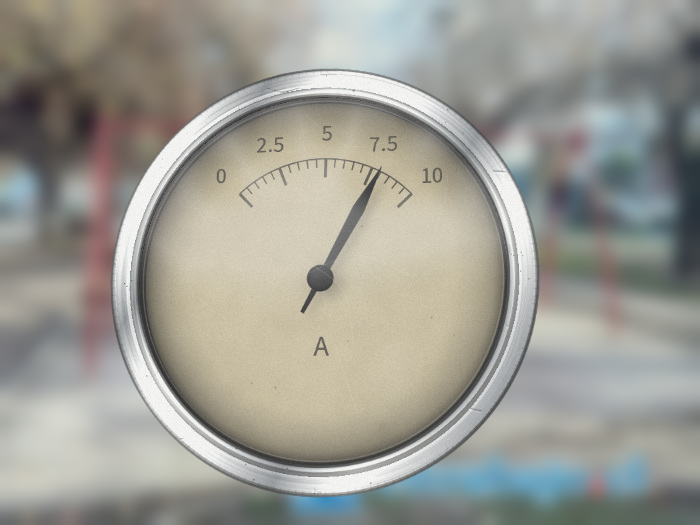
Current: value=8 unit=A
